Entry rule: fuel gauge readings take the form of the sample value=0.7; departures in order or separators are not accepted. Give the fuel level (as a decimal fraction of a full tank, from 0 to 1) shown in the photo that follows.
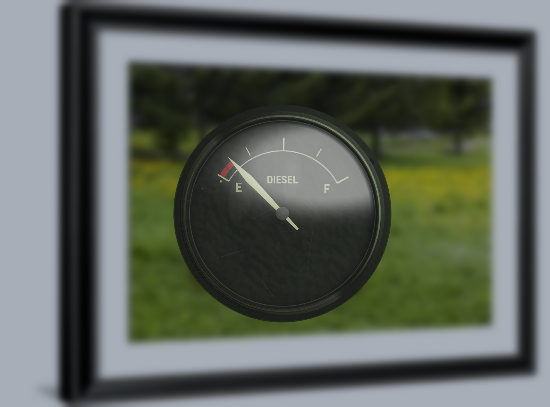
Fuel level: value=0.125
